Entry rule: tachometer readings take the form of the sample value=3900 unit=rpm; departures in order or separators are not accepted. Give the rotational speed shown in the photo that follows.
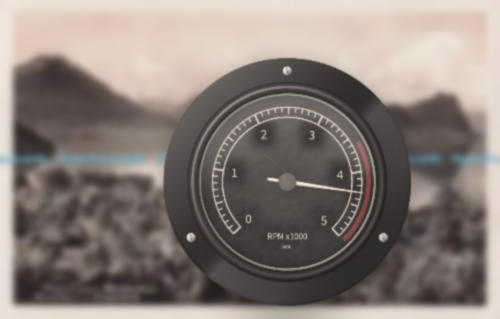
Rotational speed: value=4300 unit=rpm
